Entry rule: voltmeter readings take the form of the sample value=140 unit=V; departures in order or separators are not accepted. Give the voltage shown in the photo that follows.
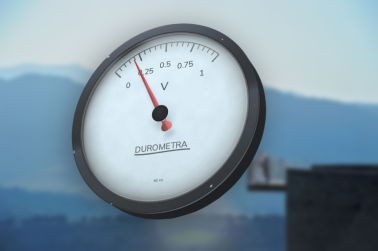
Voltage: value=0.2 unit=V
